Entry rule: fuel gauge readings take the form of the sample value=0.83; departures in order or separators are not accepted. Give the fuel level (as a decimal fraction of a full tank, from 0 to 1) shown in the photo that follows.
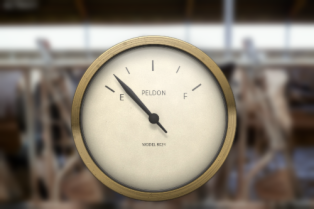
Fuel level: value=0.125
